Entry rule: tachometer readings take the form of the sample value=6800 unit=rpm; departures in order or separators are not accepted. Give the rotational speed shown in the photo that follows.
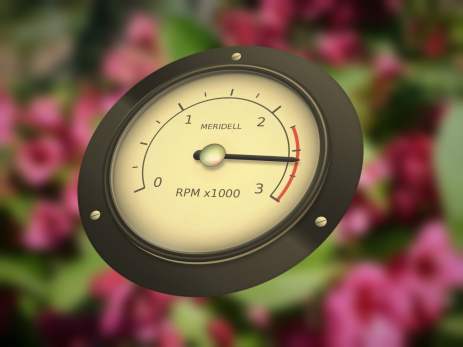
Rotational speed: value=2625 unit=rpm
